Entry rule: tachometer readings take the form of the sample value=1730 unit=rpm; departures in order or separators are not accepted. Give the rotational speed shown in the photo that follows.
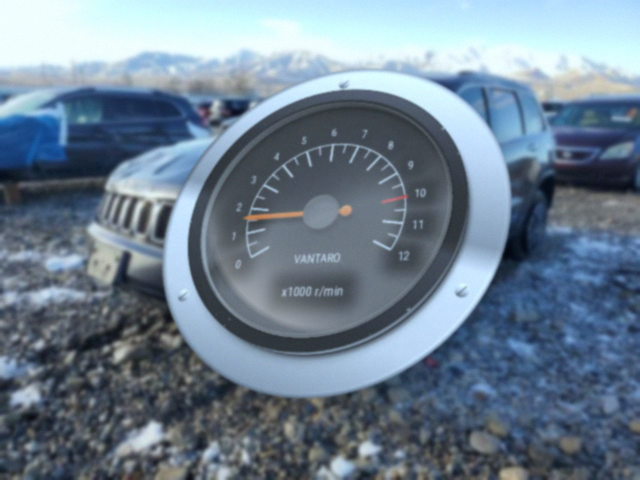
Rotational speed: value=1500 unit=rpm
